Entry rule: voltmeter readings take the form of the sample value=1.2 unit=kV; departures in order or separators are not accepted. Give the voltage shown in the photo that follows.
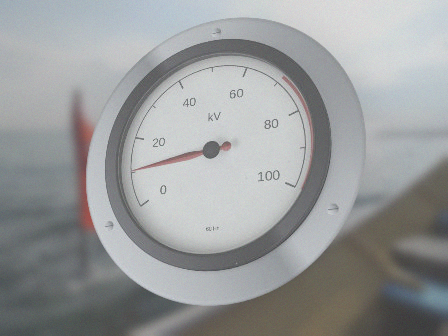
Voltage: value=10 unit=kV
